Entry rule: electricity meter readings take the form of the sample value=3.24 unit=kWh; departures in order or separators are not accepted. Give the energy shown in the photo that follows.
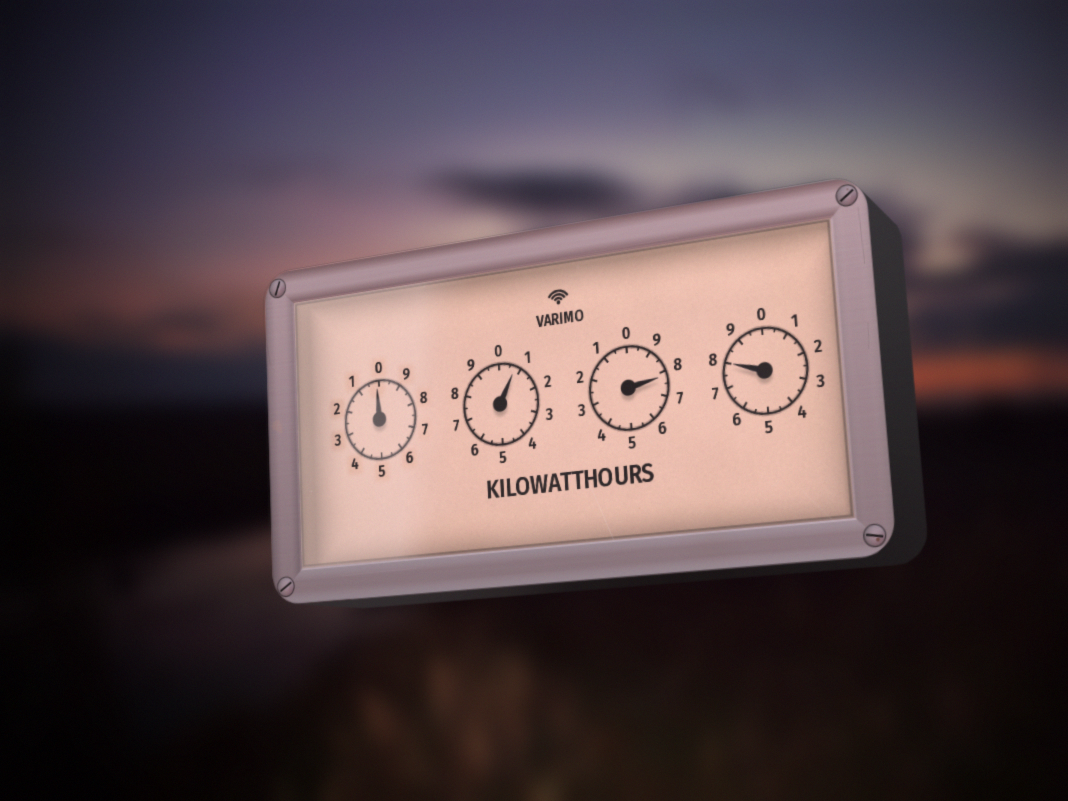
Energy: value=78 unit=kWh
